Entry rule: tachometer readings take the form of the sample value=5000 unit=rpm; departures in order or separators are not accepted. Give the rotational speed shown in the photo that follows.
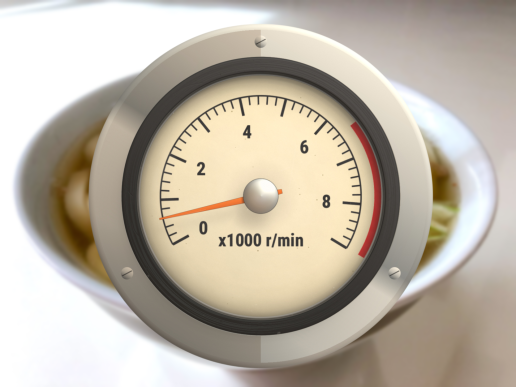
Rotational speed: value=600 unit=rpm
